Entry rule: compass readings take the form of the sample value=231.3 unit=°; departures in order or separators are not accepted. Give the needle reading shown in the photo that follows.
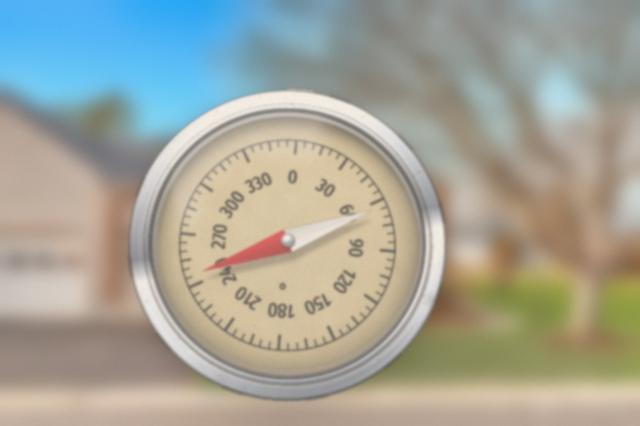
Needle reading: value=245 unit=°
